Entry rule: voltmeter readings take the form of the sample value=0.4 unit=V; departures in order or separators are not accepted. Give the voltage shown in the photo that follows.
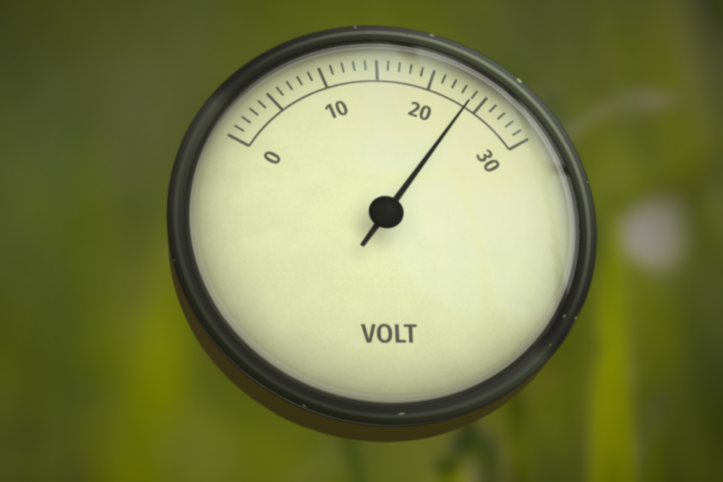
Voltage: value=24 unit=V
